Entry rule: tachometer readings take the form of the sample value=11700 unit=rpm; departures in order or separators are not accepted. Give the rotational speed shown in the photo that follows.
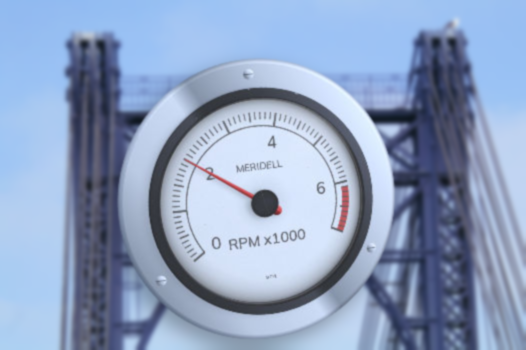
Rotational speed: value=2000 unit=rpm
